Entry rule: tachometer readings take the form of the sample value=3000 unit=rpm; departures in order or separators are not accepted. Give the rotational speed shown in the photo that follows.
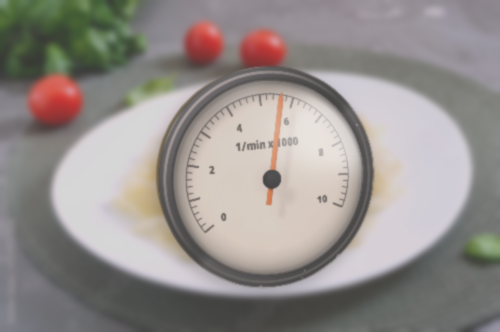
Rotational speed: value=5600 unit=rpm
